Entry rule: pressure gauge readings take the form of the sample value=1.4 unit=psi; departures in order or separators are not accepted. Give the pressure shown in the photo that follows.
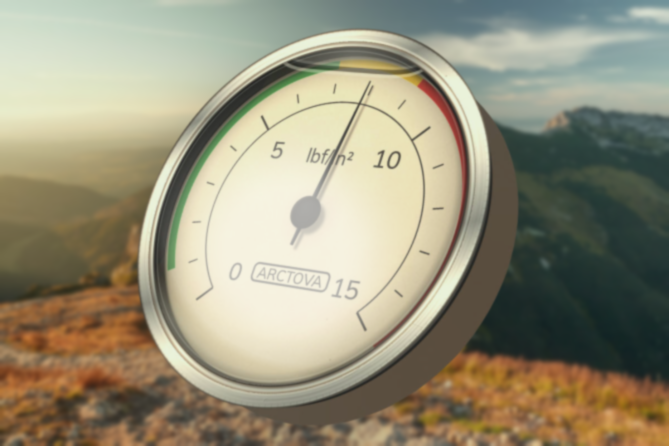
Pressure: value=8 unit=psi
